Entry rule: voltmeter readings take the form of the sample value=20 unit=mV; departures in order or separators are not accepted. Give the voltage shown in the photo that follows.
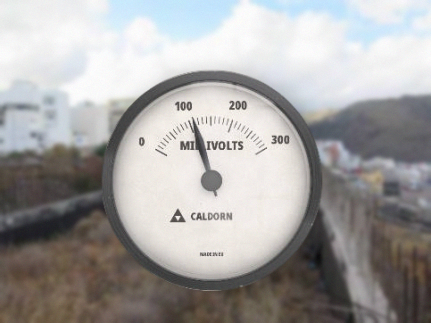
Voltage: value=110 unit=mV
